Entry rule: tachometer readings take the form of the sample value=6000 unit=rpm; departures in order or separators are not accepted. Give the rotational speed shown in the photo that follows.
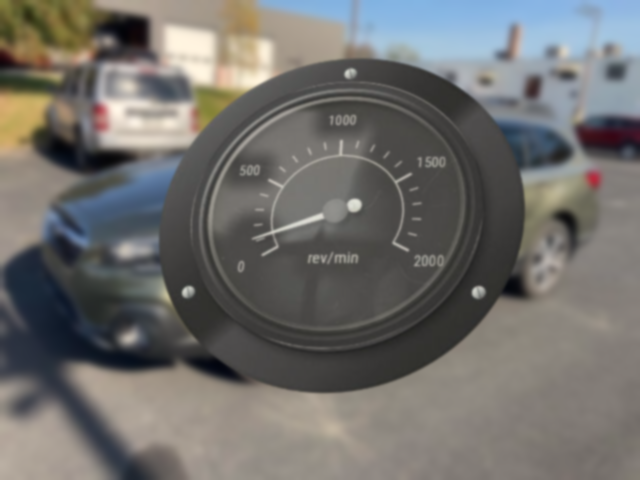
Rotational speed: value=100 unit=rpm
